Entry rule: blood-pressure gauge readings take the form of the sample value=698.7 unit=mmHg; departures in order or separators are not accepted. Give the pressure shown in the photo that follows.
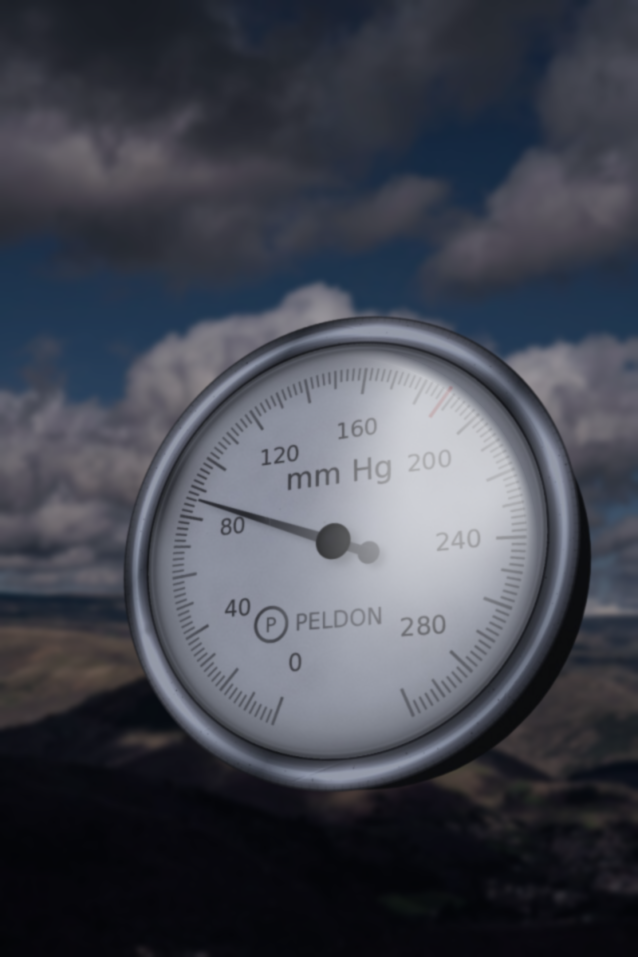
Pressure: value=86 unit=mmHg
